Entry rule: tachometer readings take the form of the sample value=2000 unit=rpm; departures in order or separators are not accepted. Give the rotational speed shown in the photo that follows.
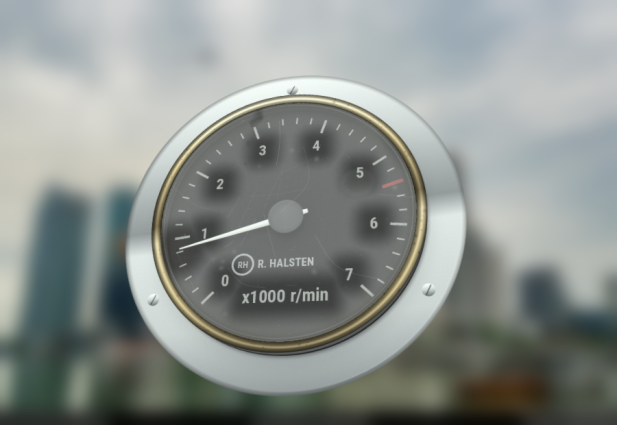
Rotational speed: value=800 unit=rpm
